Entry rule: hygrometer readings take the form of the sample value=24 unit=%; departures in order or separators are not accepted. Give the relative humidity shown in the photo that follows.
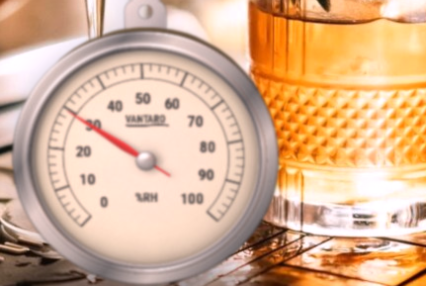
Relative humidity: value=30 unit=%
